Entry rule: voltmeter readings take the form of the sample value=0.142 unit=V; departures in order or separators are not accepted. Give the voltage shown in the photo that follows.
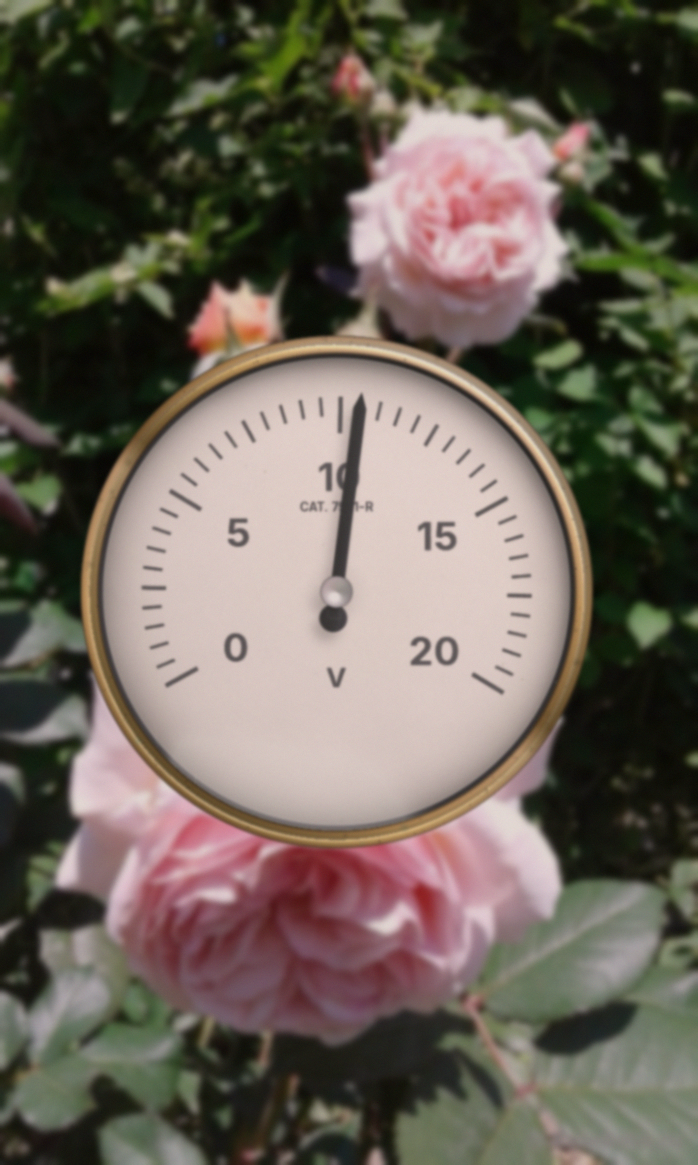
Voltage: value=10.5 unit=V
